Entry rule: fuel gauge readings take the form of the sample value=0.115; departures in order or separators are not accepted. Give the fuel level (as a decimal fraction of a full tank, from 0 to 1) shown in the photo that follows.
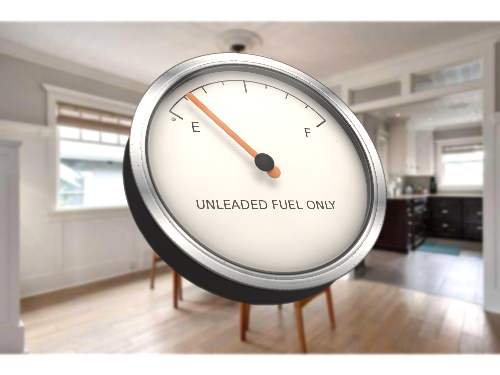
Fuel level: value=0.125
